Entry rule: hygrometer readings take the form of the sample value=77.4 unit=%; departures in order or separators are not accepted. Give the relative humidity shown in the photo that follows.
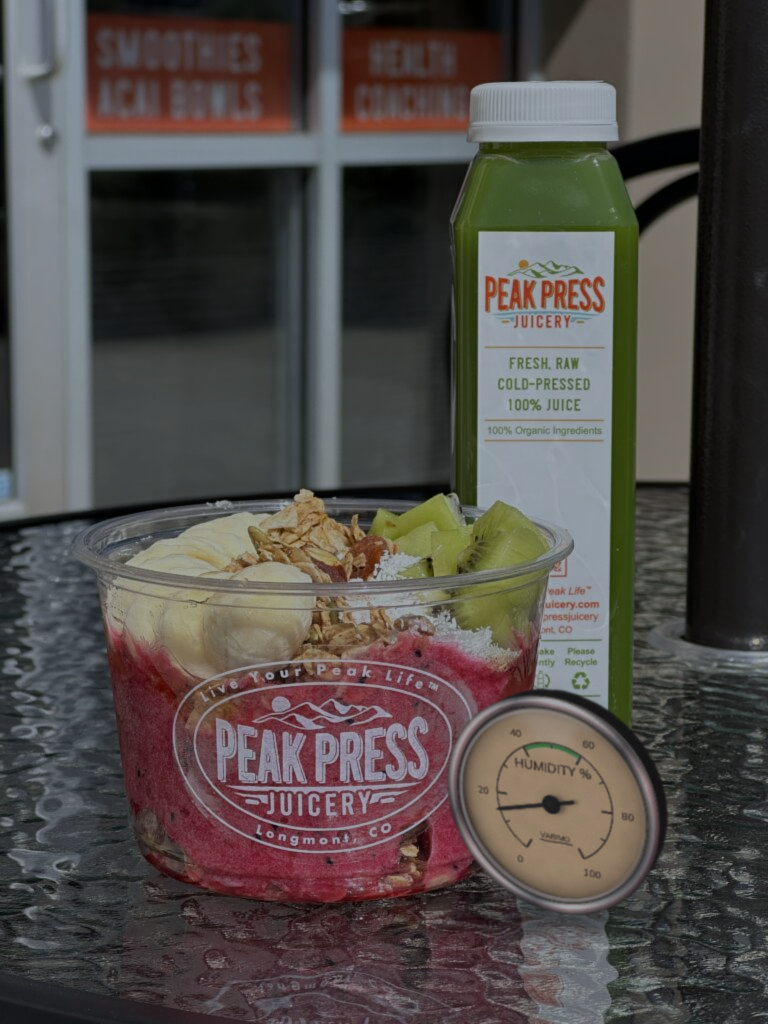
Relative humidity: value=15 unit=%
